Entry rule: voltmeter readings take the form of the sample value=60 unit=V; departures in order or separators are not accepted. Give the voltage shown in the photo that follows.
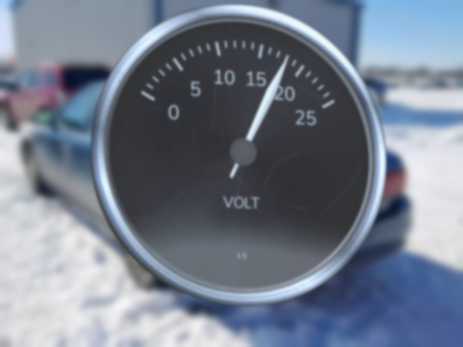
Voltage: value=18 unit=V
